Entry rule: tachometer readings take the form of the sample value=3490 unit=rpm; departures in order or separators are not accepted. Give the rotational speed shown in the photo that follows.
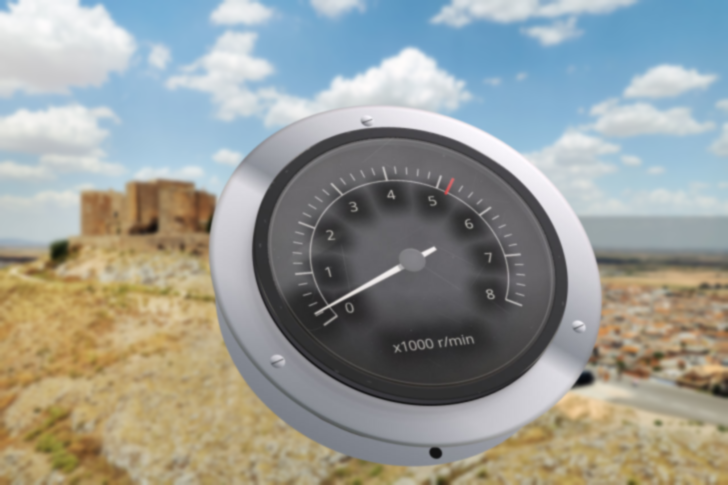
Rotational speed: value=200 unit=rpm
